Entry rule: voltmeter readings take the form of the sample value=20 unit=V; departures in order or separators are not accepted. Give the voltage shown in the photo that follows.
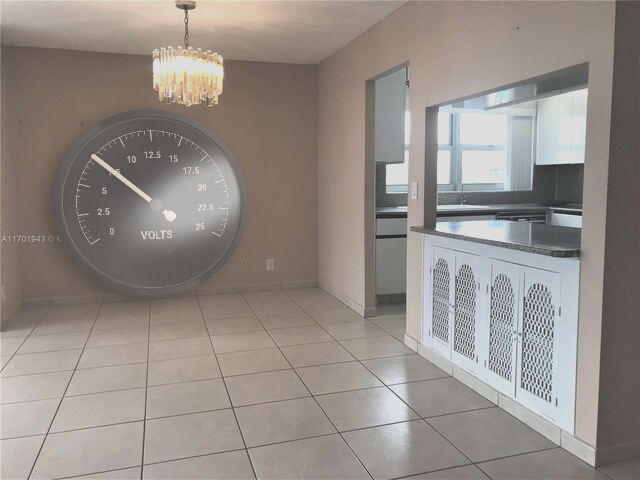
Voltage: value=7.5 unit=V
